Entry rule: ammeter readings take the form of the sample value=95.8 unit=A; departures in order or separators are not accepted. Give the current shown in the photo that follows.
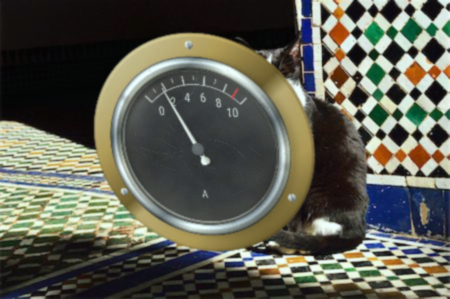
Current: value=2 unit=A
